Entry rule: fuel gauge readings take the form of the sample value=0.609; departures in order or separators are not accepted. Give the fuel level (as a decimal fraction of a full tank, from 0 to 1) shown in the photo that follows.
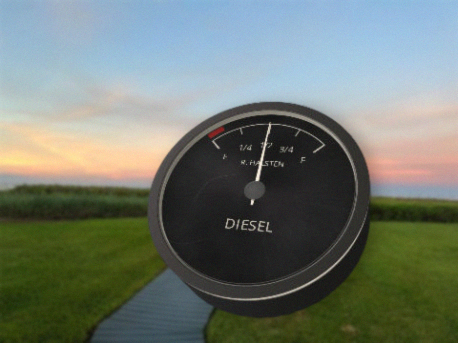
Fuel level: value=0.5
